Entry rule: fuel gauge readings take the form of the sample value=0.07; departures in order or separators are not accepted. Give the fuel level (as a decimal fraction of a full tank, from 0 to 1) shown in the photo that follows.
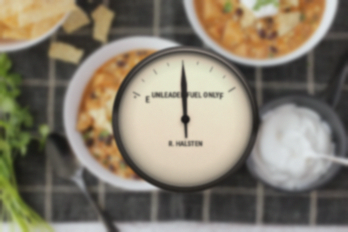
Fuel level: value=0.5
